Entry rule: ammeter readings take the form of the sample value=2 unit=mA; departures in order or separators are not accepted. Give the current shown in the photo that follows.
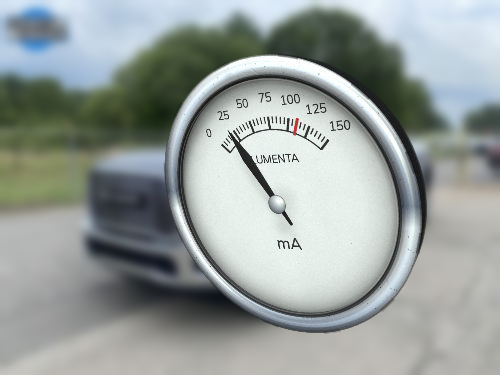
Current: value=25 unit=mA
